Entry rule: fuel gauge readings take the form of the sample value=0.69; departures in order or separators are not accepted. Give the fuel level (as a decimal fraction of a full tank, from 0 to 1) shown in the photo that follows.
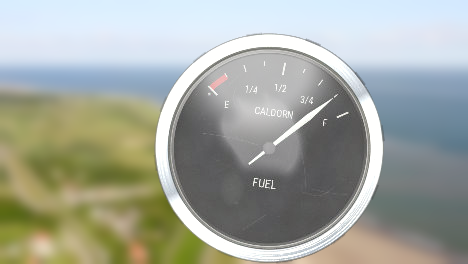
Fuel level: value=0.875
